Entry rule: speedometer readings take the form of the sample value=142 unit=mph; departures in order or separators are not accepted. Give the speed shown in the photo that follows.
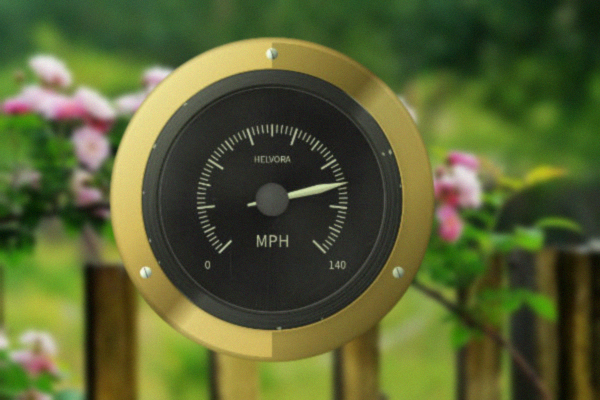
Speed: value=110 unit=mph
